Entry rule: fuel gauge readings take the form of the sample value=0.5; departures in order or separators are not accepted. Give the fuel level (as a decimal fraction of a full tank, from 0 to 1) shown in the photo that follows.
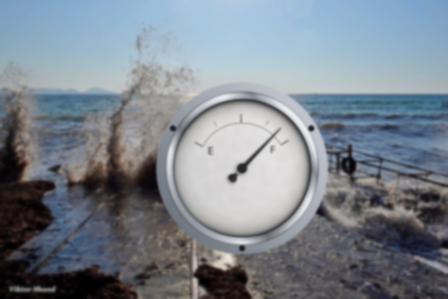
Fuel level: value=0.875
